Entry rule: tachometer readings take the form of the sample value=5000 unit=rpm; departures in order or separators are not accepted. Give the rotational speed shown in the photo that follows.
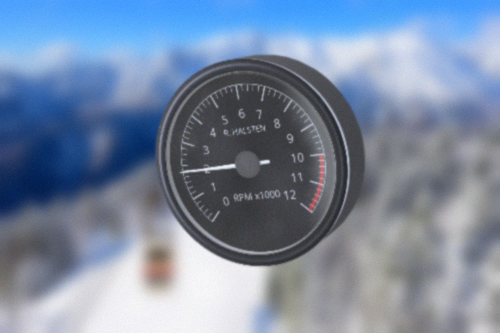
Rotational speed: value=2000 unit=rpm
